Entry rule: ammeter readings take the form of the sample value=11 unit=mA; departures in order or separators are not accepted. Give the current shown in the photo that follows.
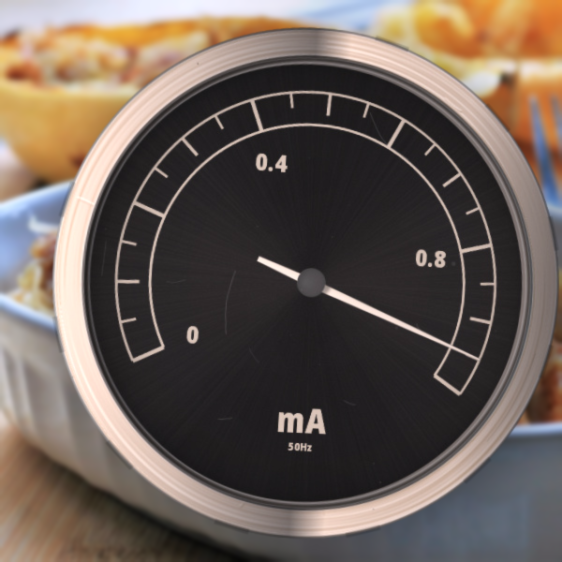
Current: value=0.95 unit=mA
